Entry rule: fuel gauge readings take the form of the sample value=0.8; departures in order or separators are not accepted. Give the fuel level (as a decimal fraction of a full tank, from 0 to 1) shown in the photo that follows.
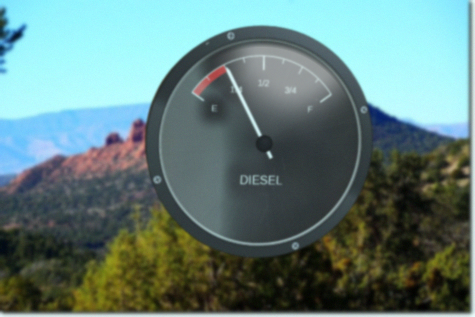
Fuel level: value=0.25
